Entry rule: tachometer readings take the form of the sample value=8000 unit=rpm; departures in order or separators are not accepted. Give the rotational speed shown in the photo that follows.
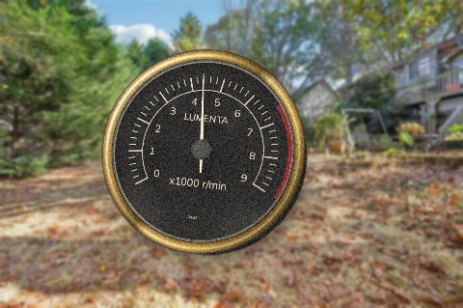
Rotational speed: value=4400 unit=rpm
